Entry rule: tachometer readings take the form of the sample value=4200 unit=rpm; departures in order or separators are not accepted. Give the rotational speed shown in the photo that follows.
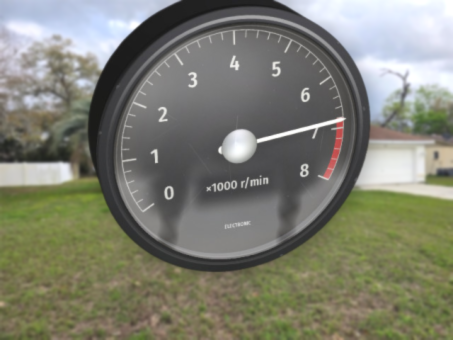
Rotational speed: value=6800 unit=rpm
